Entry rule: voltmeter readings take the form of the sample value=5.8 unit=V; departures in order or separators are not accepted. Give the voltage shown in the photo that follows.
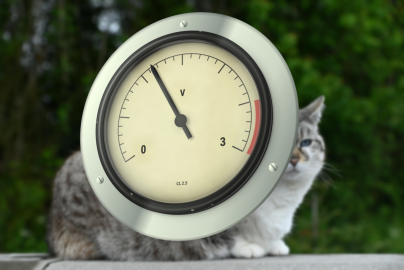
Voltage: value=1.15 unit=V
